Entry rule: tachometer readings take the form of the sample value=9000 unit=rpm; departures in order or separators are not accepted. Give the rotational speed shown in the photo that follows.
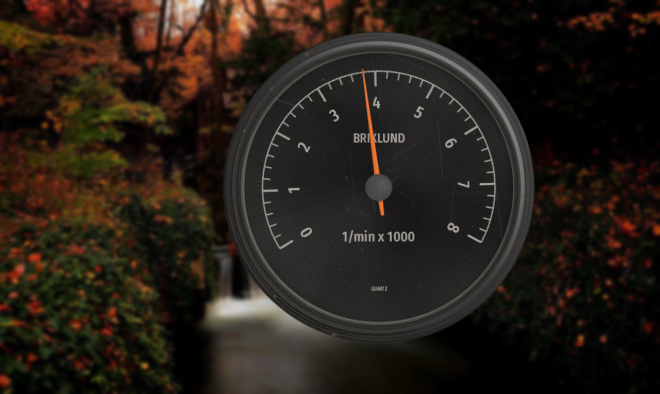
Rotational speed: value=3800 unit=rpm
